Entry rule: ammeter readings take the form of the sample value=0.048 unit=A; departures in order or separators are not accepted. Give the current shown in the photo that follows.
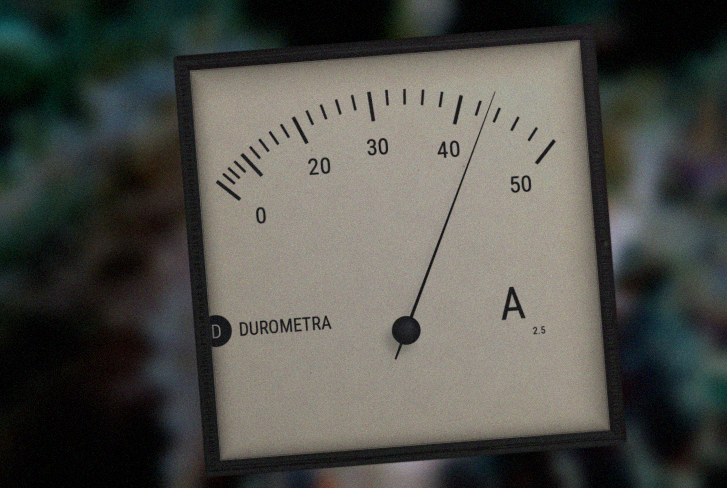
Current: value=43 unit=A
